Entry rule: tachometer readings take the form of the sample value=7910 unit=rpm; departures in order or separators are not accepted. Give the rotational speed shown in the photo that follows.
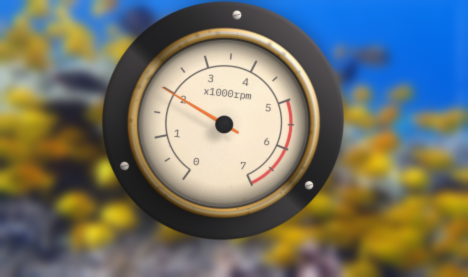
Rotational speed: value=2000 unit=rpm
